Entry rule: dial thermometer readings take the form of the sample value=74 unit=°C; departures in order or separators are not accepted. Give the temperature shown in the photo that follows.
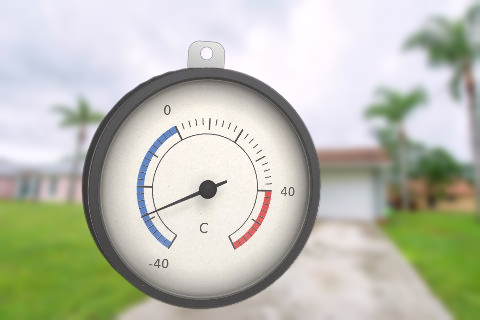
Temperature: value=-28 unit=°C
